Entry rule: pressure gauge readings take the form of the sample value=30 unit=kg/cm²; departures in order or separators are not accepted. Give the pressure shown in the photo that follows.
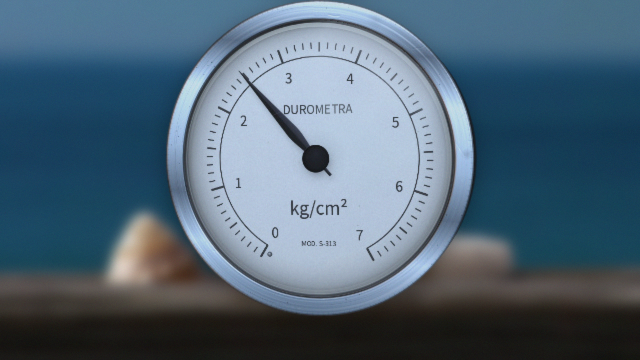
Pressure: value=2.5 unit=kg/cm²
